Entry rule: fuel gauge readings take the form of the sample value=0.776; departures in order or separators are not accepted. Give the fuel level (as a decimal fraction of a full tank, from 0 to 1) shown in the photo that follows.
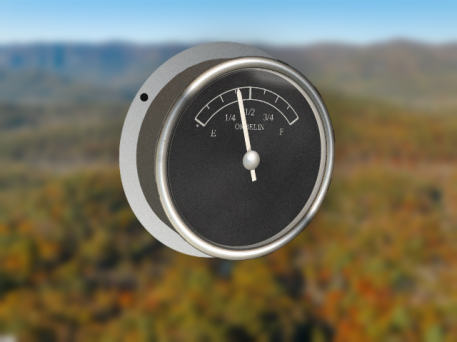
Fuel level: value=0.375
